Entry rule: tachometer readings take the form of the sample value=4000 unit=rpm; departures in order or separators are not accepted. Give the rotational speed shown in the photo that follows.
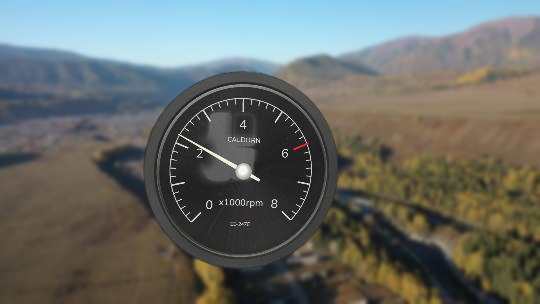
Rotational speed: value=2200 unit=rpm
